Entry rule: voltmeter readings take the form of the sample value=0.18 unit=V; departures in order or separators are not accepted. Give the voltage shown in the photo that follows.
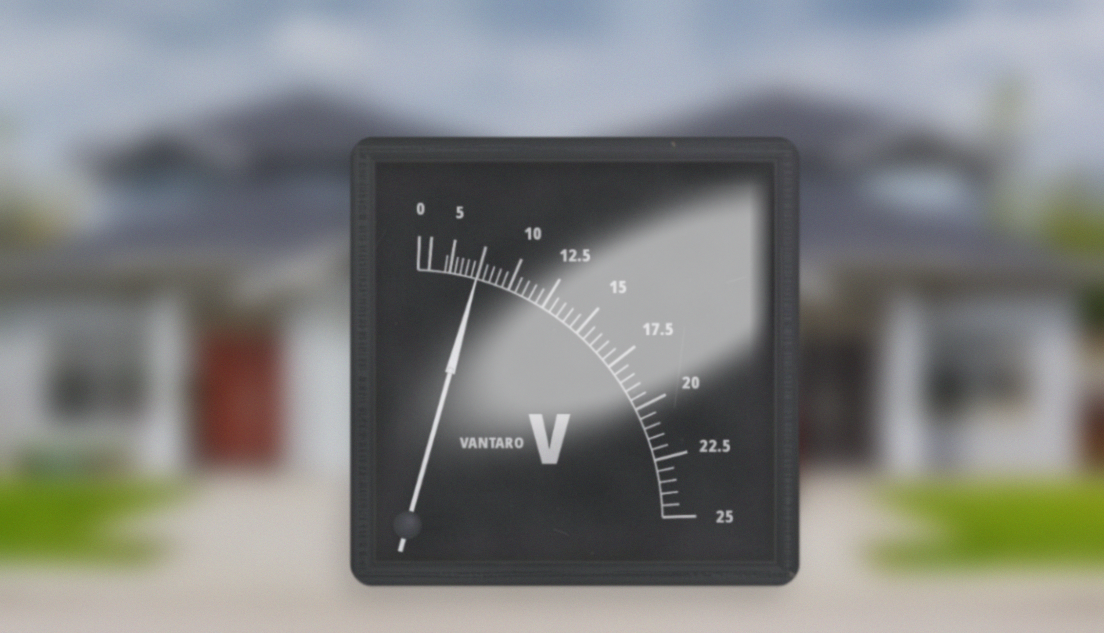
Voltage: value=7.5 unit=V
